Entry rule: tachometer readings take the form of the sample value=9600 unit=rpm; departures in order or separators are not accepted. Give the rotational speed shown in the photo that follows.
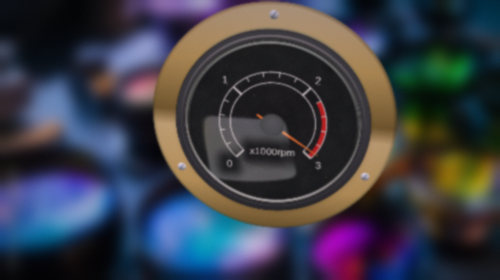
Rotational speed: value=2900 unit=rpm
